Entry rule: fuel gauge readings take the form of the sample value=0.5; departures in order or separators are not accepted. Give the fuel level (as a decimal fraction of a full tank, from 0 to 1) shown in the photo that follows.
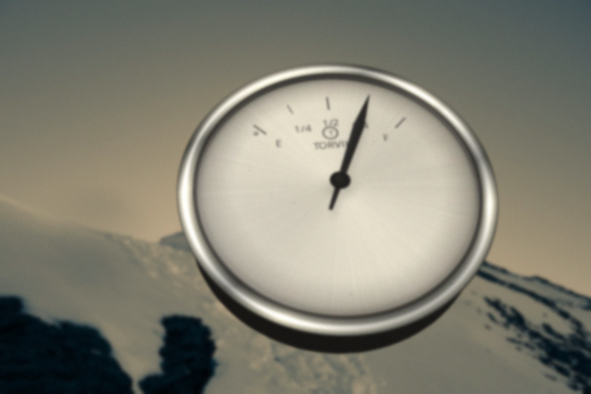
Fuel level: value=0.75
